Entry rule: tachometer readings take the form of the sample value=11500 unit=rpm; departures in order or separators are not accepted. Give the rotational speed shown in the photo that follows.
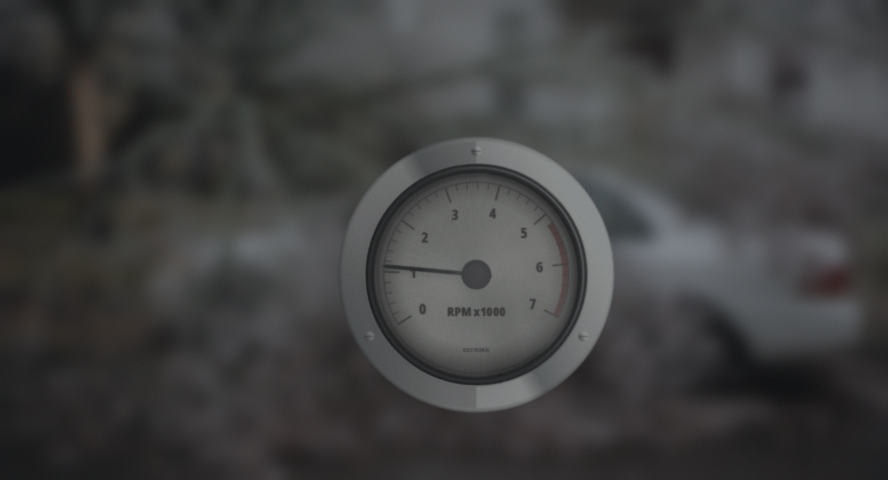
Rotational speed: value=1100 unit=rpm
